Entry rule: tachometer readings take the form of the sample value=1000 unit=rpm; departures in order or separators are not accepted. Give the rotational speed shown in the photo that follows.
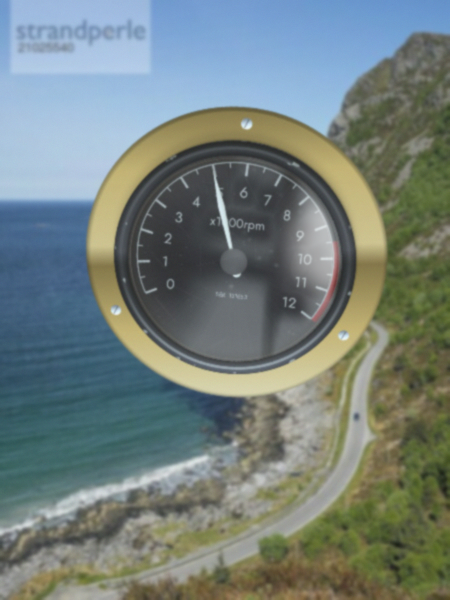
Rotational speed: value=5000 unit=rpm
